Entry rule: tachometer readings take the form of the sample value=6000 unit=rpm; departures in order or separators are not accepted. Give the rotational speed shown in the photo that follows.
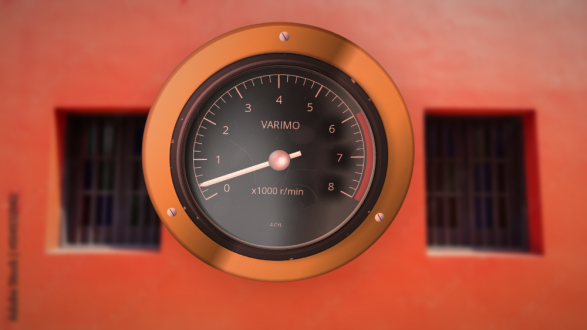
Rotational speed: value=400 unit=rpm
